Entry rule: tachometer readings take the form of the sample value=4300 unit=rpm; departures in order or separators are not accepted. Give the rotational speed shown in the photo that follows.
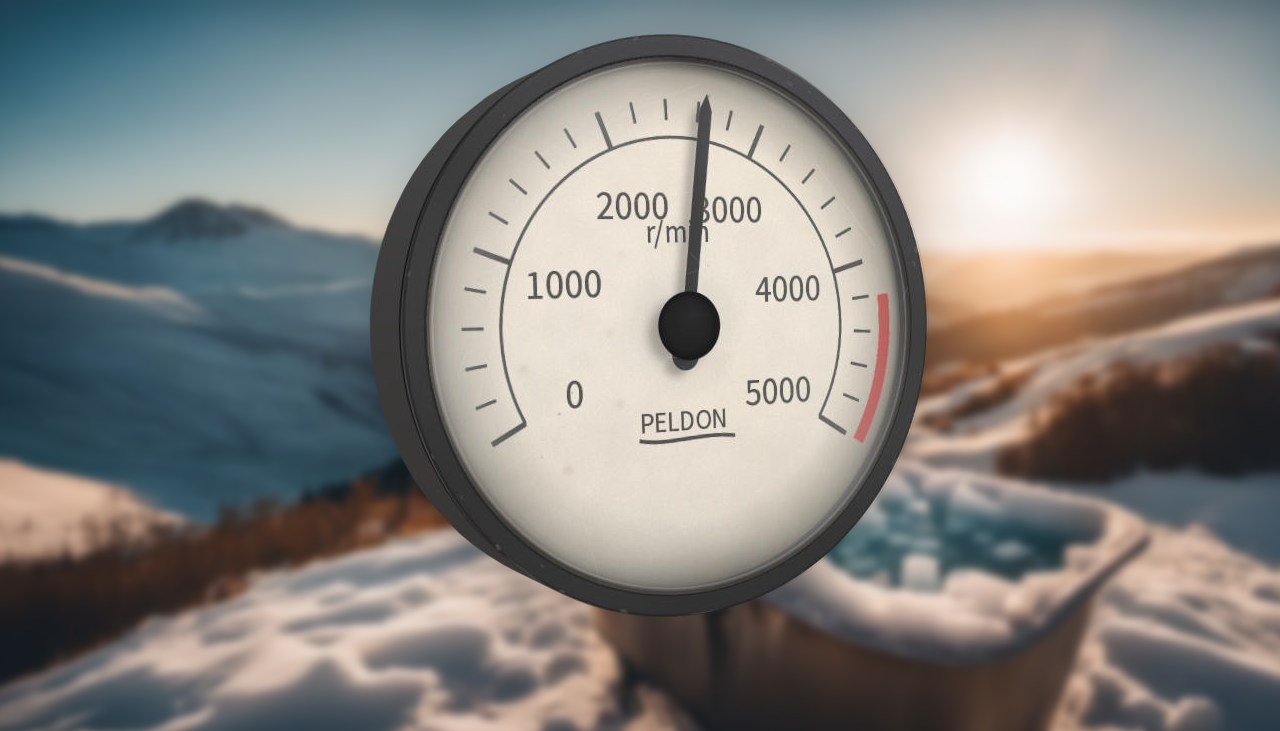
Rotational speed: value=2600 unit=rpm
